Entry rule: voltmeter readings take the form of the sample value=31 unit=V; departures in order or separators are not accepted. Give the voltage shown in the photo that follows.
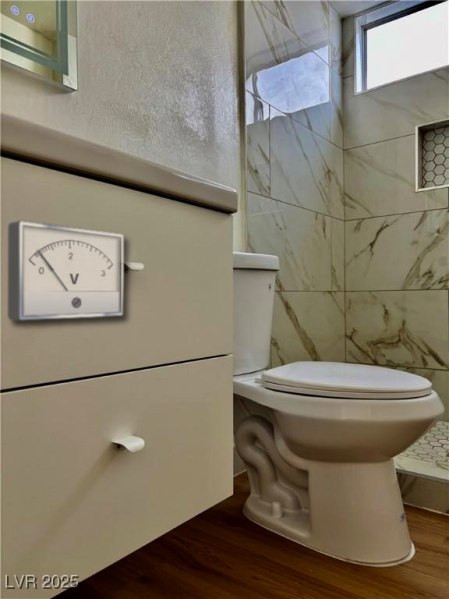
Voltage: value=1 unit=V
